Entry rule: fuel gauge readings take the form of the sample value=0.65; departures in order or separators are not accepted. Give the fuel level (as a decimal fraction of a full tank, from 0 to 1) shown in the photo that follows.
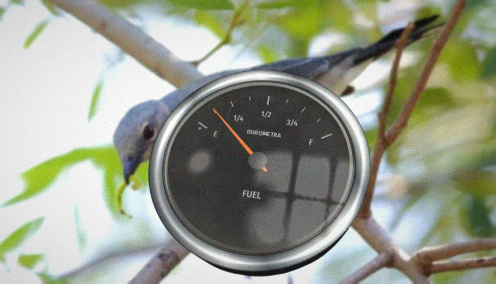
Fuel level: value=0.125
